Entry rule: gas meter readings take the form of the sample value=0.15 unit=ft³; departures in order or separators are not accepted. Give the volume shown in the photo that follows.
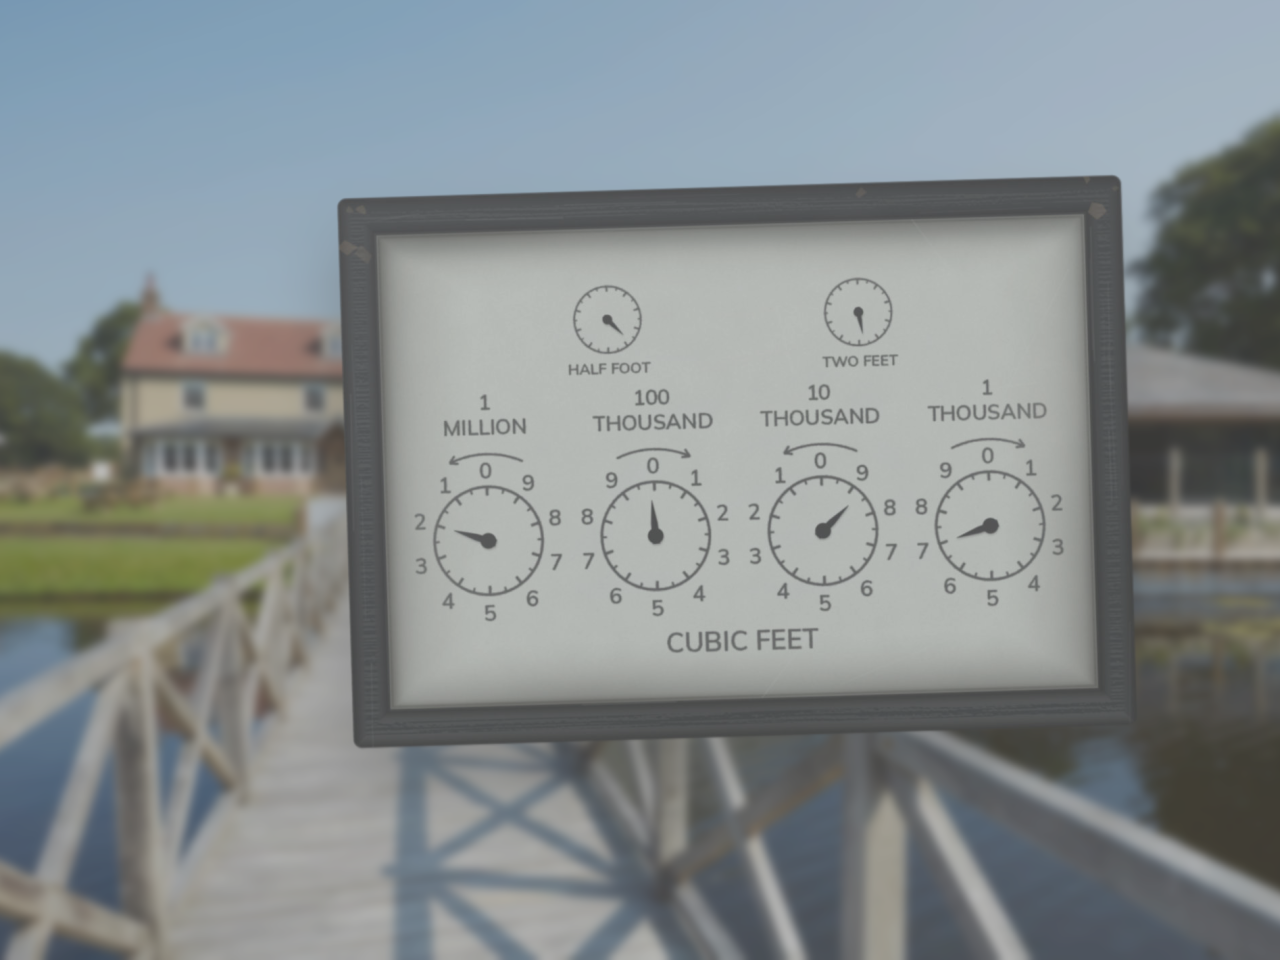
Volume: value=198700 unit=ft³
